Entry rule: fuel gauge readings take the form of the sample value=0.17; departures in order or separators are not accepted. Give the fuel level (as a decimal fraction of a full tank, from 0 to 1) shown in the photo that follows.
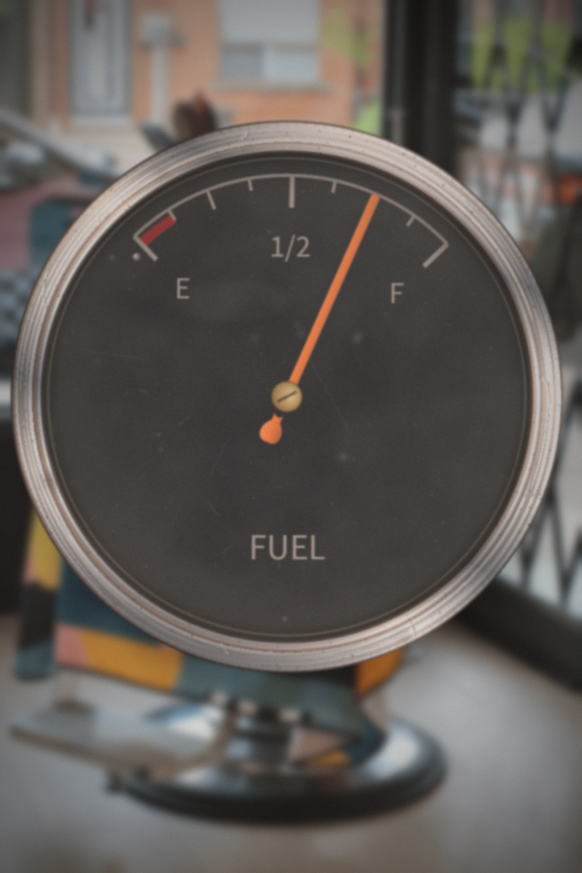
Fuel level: value=0.75
